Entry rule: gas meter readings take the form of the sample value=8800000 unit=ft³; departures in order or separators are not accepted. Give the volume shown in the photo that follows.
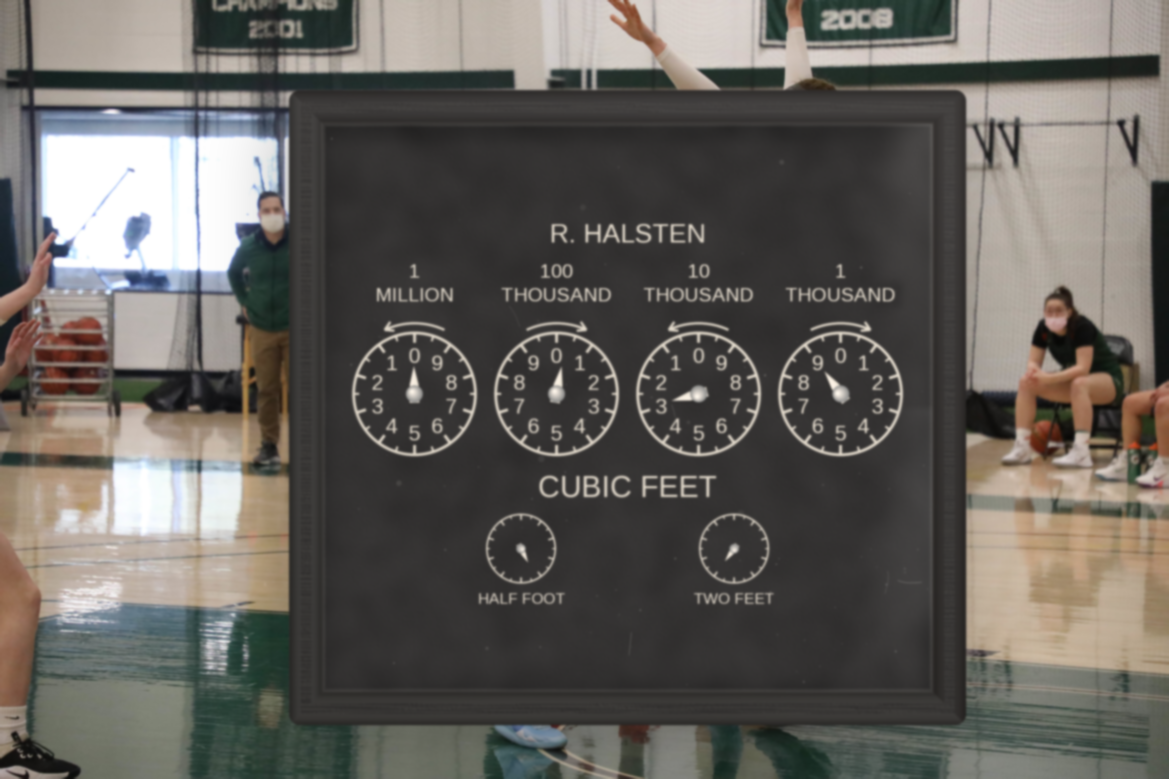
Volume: value=2900 unit=ft³
